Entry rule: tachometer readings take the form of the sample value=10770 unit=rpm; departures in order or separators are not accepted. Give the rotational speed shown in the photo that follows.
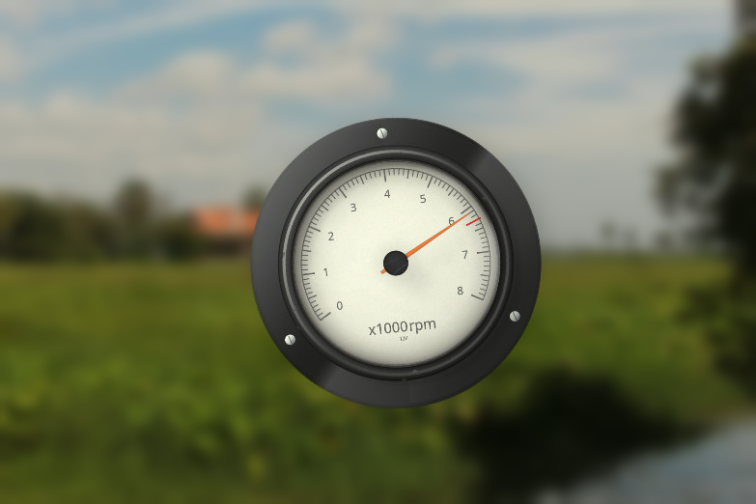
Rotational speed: value=6100 unit=rpm
